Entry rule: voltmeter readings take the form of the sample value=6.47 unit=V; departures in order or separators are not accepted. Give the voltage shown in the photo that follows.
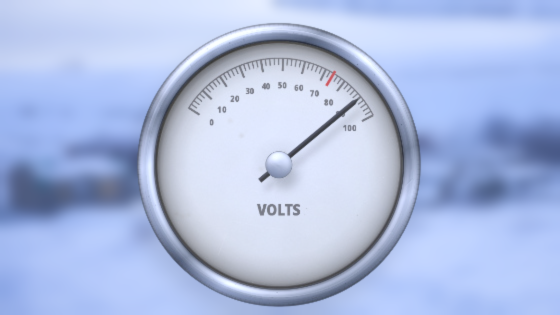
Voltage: value=90 unit=V
